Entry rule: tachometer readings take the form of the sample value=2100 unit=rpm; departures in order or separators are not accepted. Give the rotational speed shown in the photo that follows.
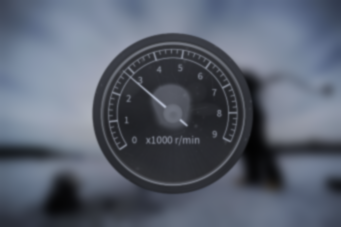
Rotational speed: value=2800 unit=rpm
